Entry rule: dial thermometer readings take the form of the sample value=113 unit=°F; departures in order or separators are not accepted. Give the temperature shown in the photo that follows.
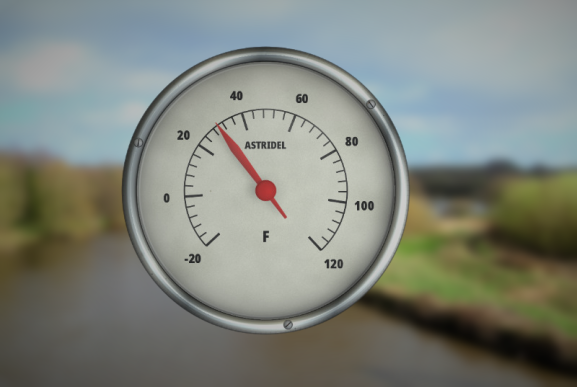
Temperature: value=30 unit=°F
